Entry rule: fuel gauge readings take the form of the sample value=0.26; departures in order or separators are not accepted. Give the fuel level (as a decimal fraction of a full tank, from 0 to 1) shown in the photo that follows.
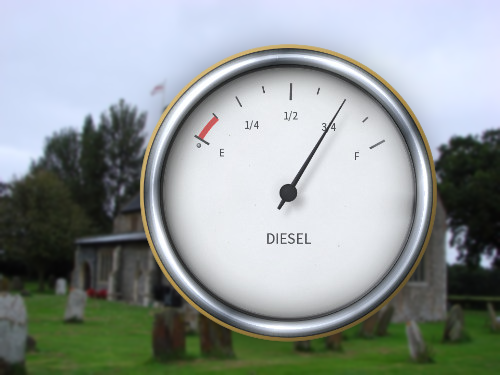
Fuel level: value=0.75
